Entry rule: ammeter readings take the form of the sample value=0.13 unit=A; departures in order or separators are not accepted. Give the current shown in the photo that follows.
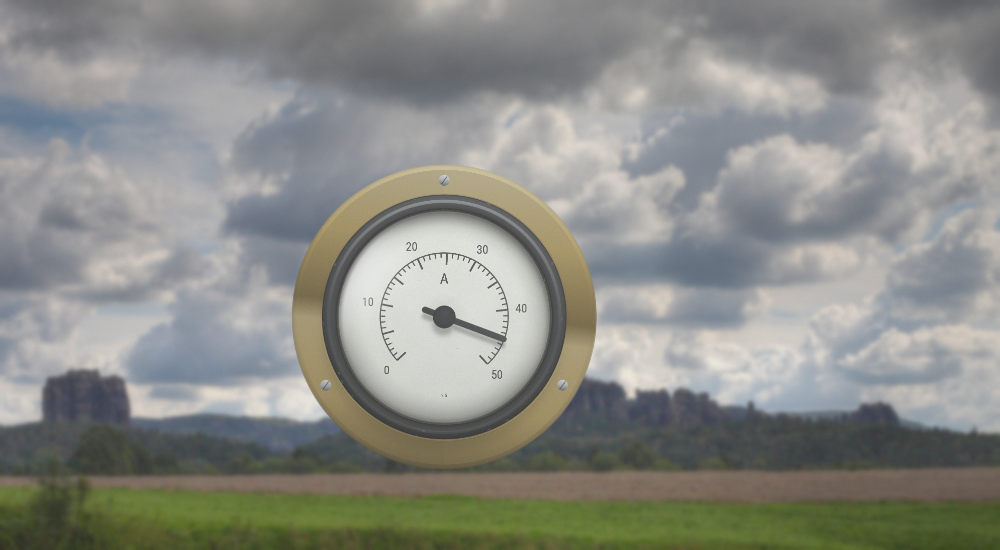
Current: value=45 unit=A
